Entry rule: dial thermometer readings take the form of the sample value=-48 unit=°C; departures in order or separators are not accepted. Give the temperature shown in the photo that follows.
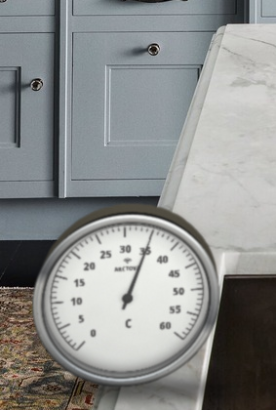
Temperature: value=35 unit=°C
